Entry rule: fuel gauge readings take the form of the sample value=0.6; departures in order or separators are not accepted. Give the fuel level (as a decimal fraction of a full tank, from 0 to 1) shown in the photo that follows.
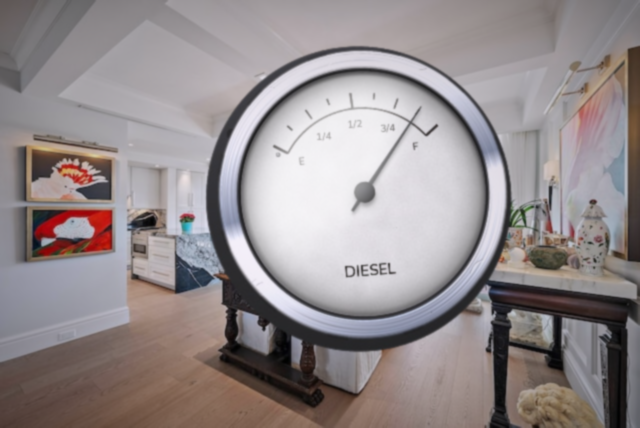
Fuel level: value=0.875
